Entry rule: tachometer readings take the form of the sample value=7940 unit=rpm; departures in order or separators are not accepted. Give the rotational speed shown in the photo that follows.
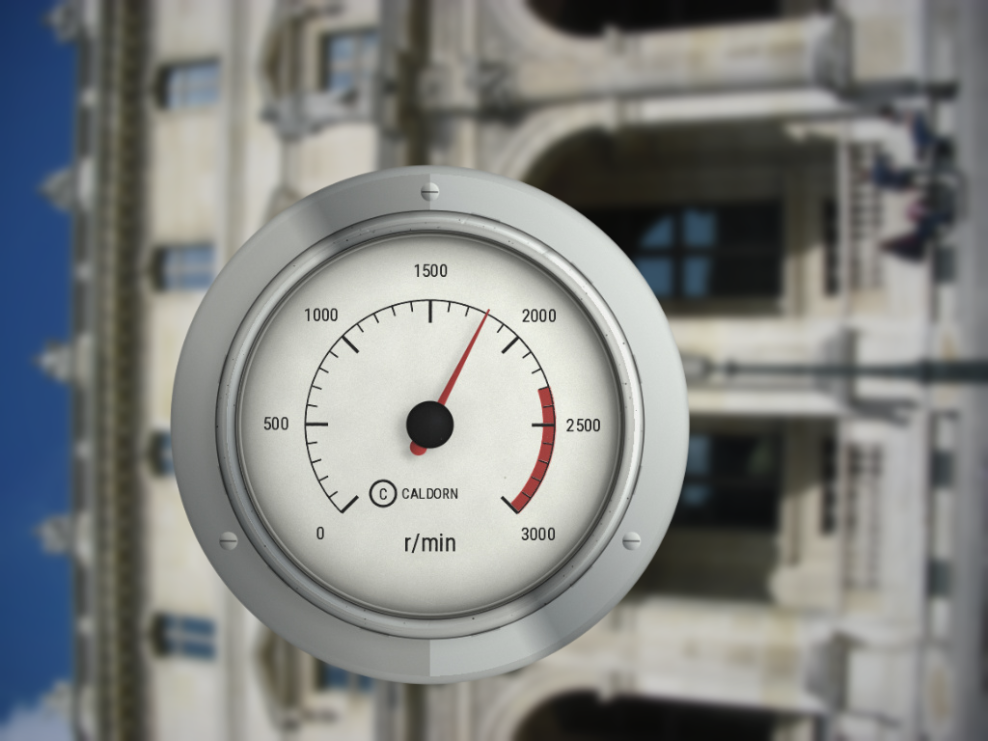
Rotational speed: value=1800 unit=rpm
